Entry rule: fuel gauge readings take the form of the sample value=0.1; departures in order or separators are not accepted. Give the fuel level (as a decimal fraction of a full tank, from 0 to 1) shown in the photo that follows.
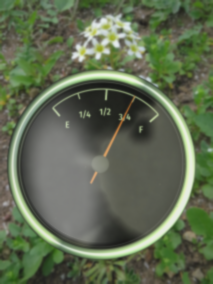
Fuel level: value=0.75
